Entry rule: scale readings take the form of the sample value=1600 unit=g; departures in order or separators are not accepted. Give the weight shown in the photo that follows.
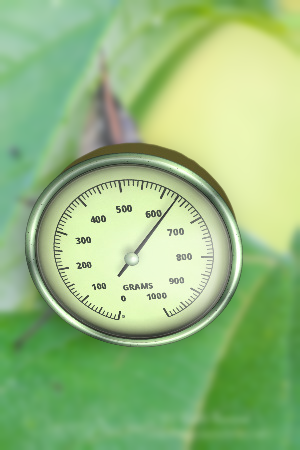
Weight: value=630 unit=g
